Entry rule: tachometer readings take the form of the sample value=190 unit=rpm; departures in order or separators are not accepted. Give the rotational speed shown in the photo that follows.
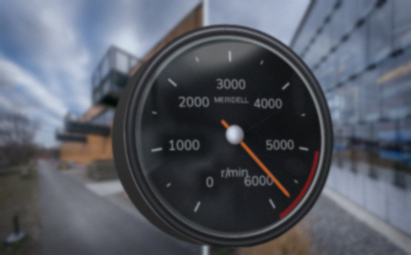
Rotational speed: value=5750 unit=rpm
